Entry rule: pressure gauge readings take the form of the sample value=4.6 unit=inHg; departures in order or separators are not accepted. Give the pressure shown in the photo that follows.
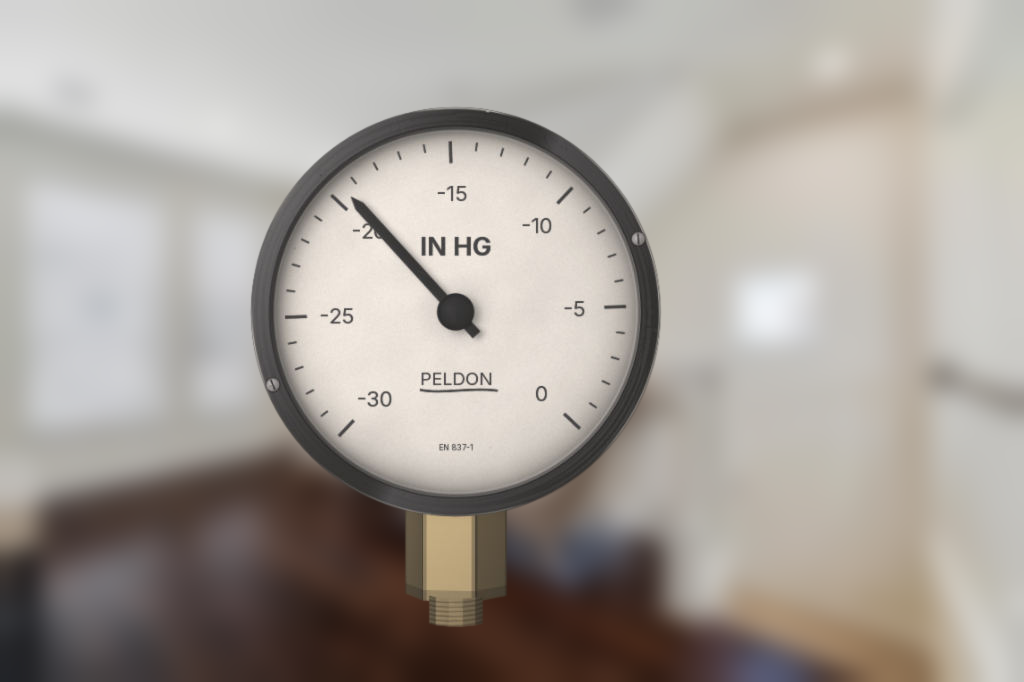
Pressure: value=-19.5 unit=inHg
